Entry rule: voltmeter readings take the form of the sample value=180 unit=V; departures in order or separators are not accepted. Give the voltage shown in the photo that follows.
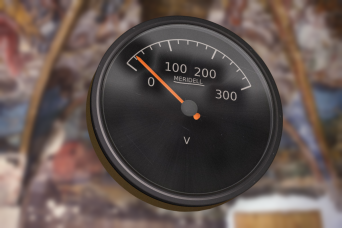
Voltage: value=20 unit=V
